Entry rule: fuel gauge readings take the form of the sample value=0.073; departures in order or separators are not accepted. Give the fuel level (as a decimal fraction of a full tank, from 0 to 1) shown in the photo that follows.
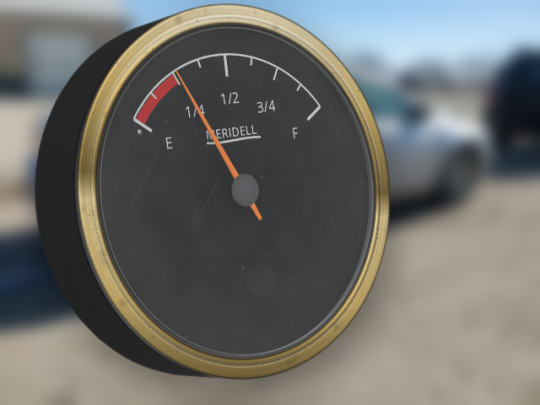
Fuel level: value=0.25
